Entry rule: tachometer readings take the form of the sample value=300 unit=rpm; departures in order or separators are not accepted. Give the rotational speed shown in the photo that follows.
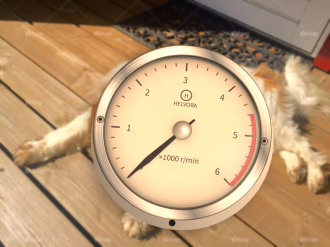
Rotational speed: value=0 unit=rpm
